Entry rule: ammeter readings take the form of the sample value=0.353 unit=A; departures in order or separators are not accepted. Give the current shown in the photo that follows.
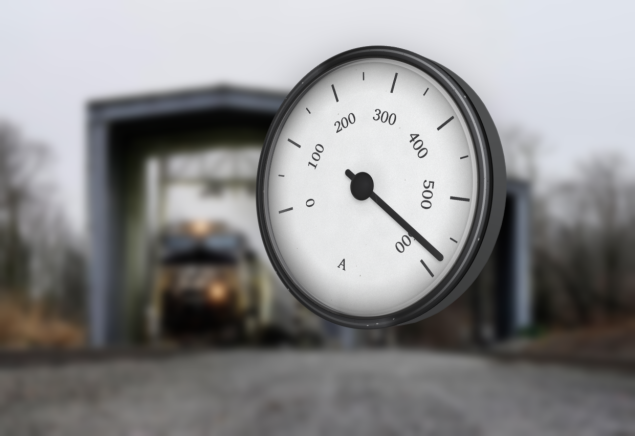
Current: value=575 unit=A
